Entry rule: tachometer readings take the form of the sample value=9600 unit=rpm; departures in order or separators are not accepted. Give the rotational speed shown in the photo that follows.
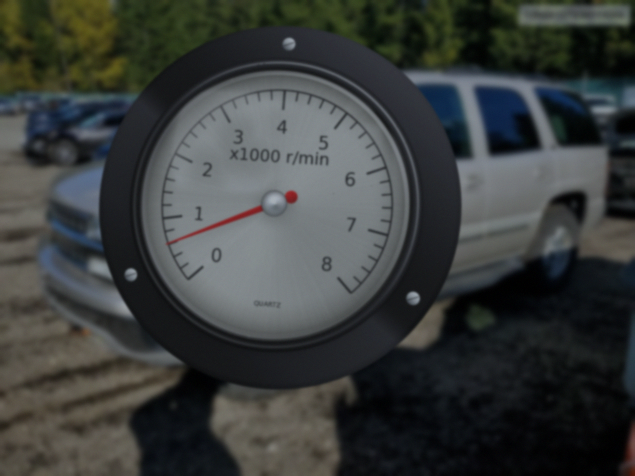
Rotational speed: value=600 unit=rpm
